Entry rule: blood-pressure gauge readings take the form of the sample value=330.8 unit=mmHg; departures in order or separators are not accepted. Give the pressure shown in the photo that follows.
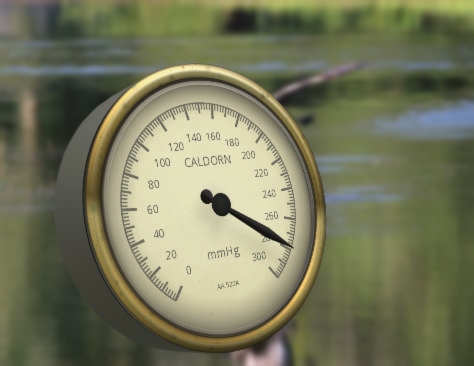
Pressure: value=280 unit=mmHg
